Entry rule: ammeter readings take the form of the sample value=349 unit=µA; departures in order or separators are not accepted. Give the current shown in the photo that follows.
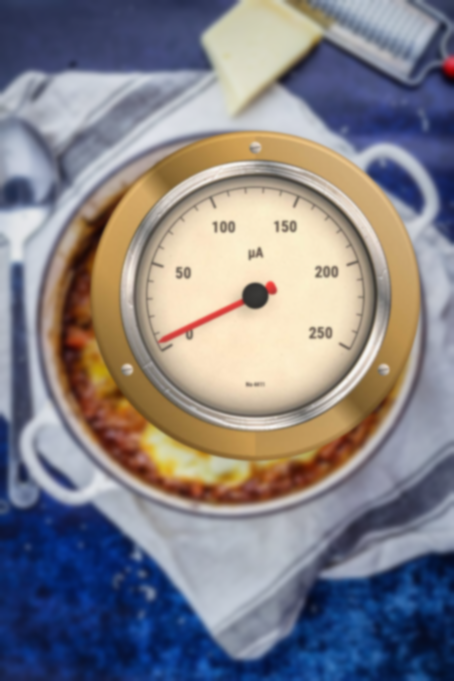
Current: value=5 unit=µA
